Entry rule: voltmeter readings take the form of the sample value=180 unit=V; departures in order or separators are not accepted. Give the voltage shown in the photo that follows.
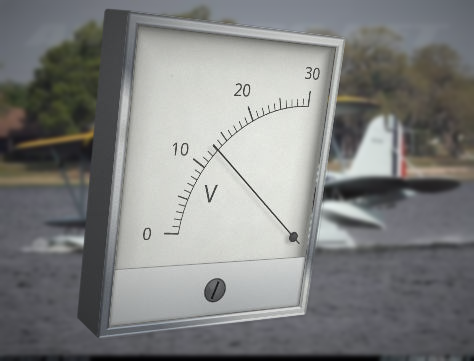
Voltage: value=13 unit=V
